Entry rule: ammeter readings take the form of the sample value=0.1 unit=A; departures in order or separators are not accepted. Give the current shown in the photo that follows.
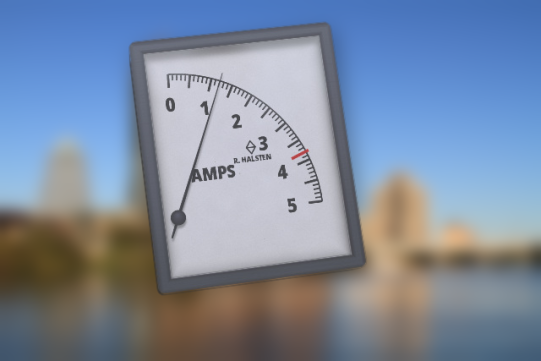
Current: value=1.2 unit=A
